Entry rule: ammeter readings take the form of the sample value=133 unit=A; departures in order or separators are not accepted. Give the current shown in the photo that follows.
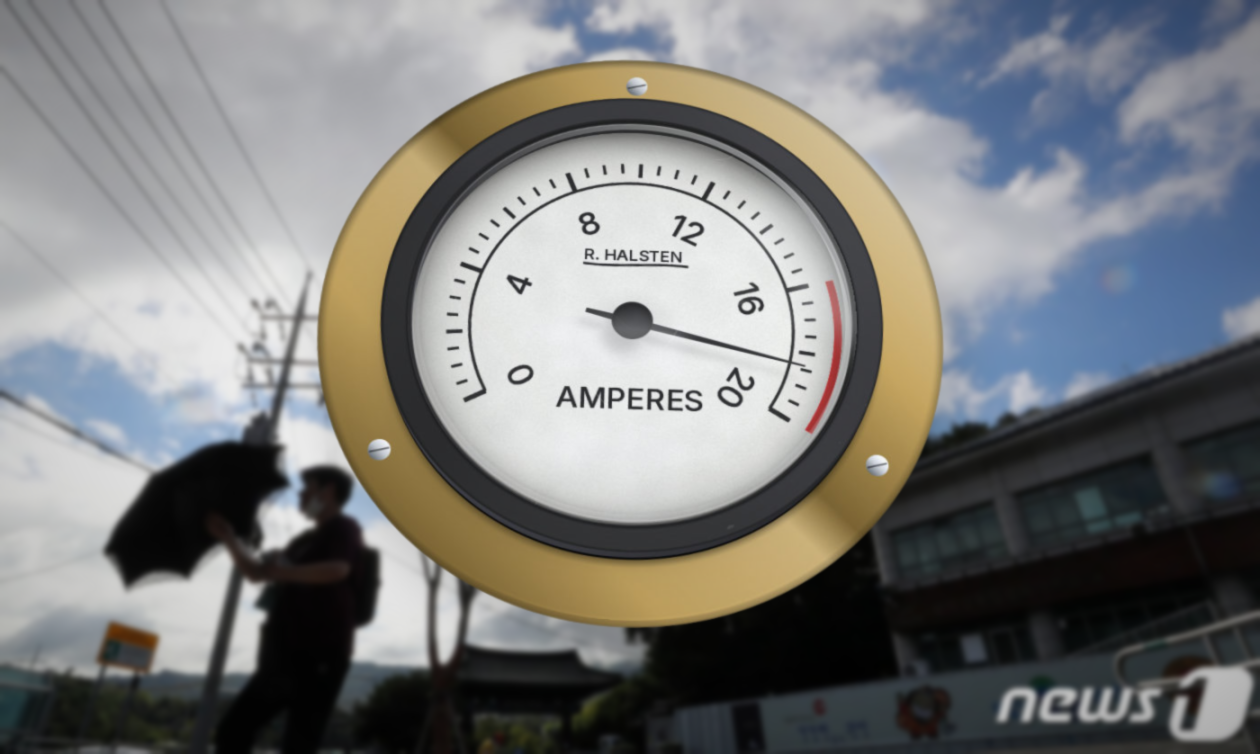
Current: value=18.5 unit=A
